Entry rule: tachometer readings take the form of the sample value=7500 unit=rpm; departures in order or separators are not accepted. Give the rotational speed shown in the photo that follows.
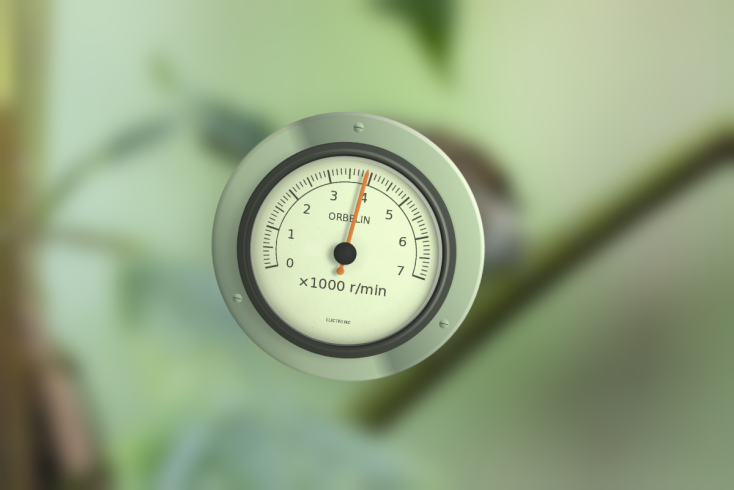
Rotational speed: value=3900 unit=rpm
